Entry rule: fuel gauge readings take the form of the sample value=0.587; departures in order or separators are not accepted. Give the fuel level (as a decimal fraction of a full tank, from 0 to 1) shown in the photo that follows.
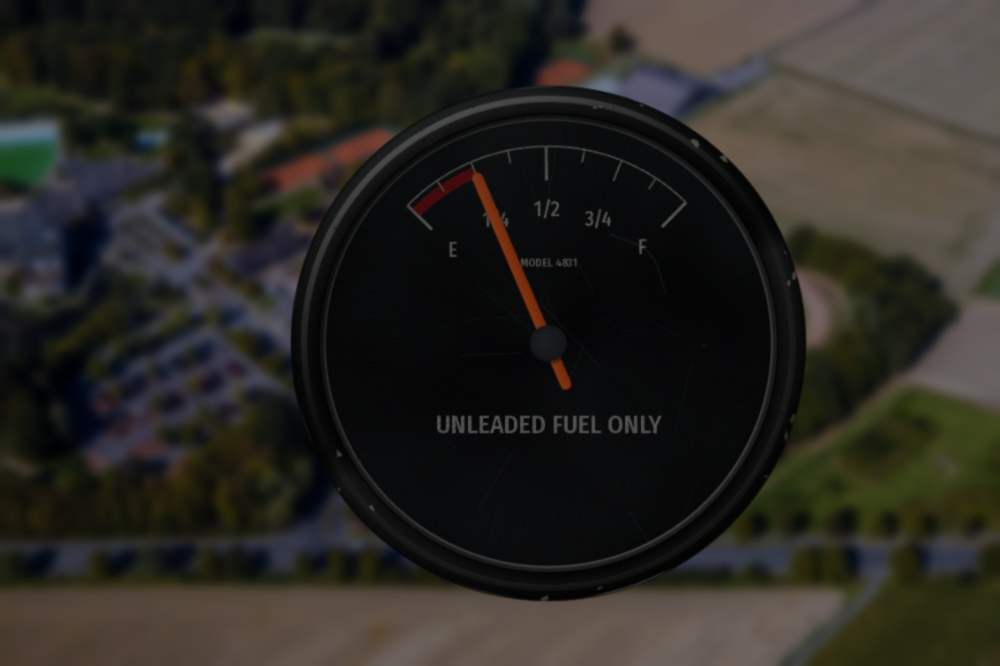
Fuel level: value=0.25
